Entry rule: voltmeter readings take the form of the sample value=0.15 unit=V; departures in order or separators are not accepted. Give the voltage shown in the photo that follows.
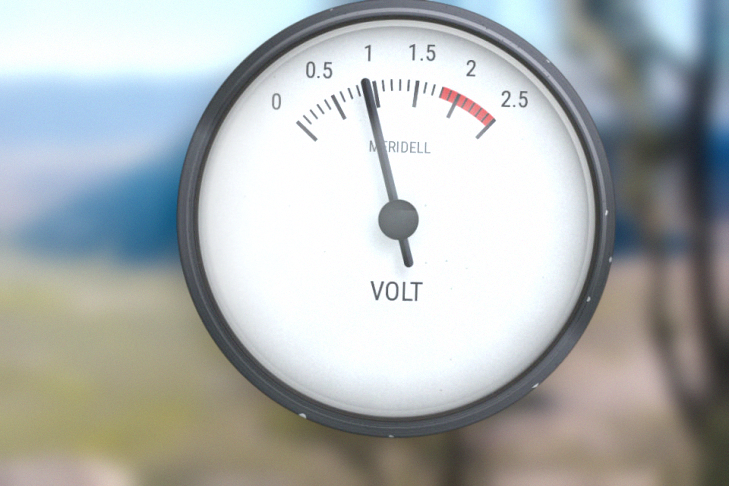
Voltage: value=0.9 unit=V
